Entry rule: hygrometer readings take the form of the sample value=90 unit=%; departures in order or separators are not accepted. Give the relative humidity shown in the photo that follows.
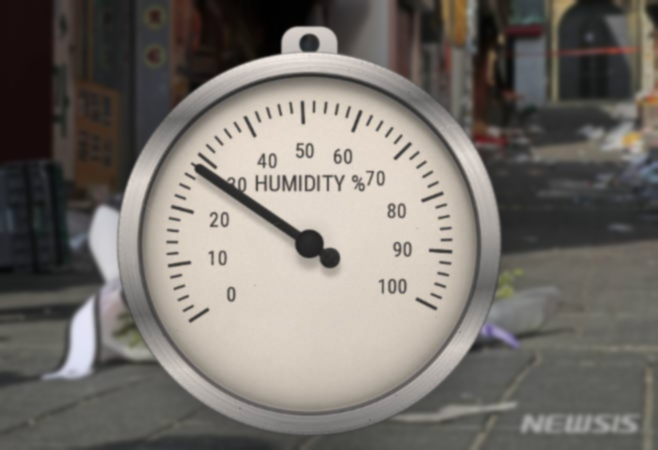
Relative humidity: value=28 unit=%
